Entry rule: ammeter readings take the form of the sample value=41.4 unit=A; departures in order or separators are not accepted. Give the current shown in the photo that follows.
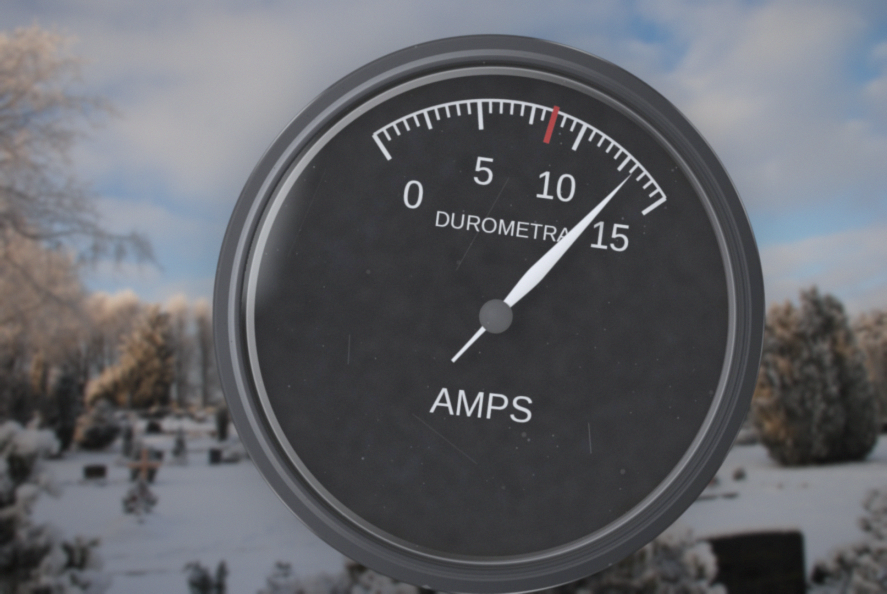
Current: value=13 unit=A
